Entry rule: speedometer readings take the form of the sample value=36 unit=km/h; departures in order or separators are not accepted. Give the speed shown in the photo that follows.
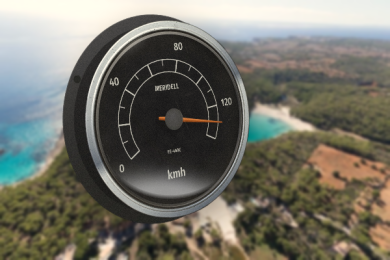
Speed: value=130 unit=km/h
